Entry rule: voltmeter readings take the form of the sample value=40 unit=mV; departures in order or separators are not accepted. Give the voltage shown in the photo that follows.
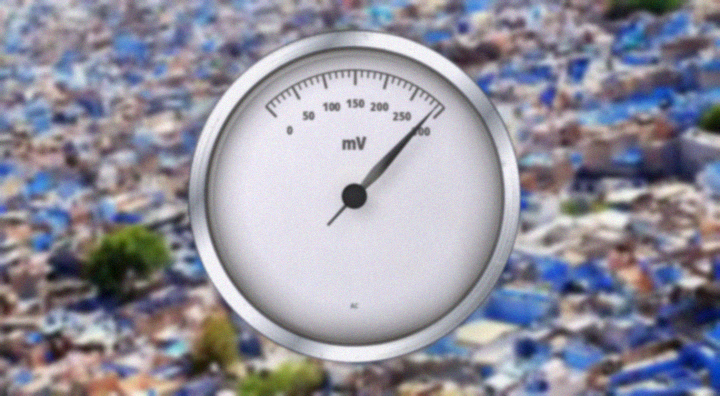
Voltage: value=290 unit=mV
